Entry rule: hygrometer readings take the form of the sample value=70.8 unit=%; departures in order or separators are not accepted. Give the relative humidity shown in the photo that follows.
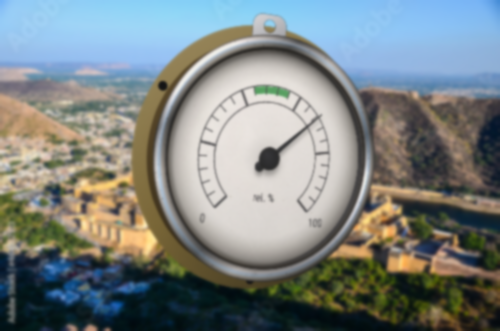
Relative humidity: value=68 unit=%
